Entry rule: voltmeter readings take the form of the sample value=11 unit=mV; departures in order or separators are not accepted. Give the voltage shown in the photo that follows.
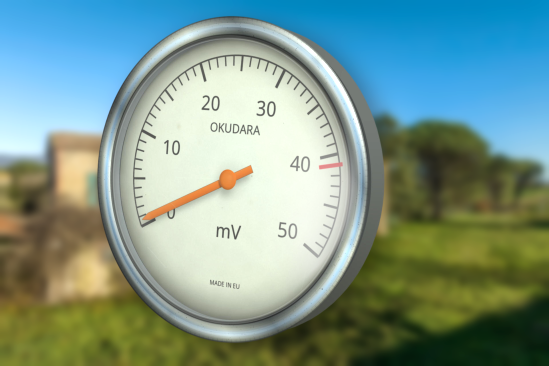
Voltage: value=0.5 unit=mV
